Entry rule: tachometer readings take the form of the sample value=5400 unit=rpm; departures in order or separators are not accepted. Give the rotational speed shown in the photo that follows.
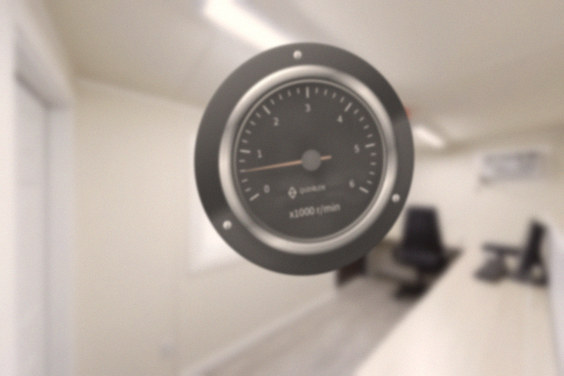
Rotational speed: value=600 unit=rpm
